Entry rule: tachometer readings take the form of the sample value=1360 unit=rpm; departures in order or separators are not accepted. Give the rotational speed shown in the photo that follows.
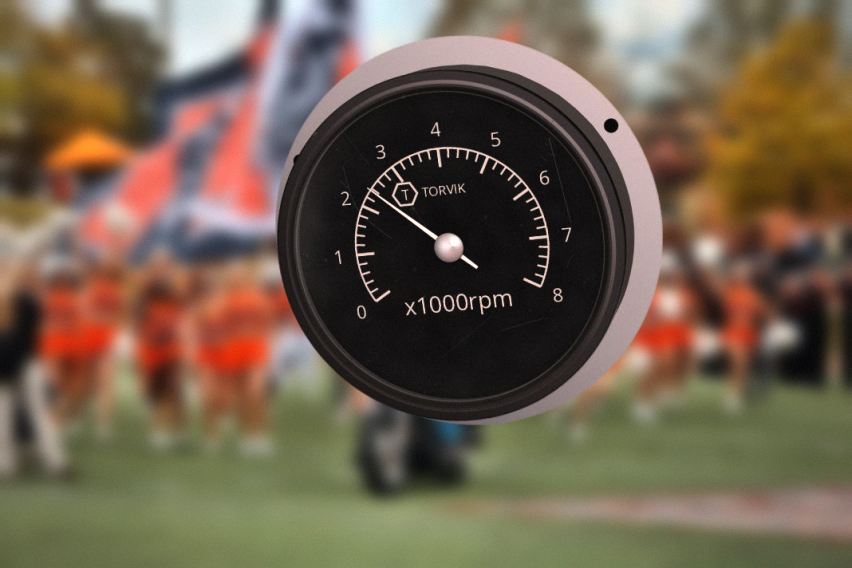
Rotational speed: value=2400 unit=rpm
